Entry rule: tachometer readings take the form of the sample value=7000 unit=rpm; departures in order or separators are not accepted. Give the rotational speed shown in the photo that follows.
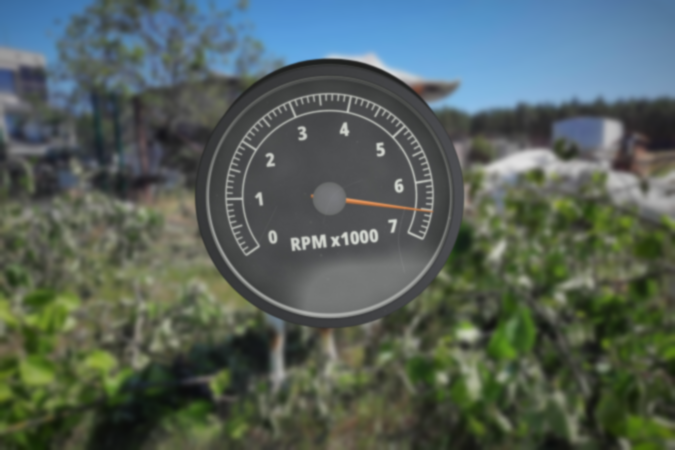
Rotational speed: value=6500 unit=rpm
